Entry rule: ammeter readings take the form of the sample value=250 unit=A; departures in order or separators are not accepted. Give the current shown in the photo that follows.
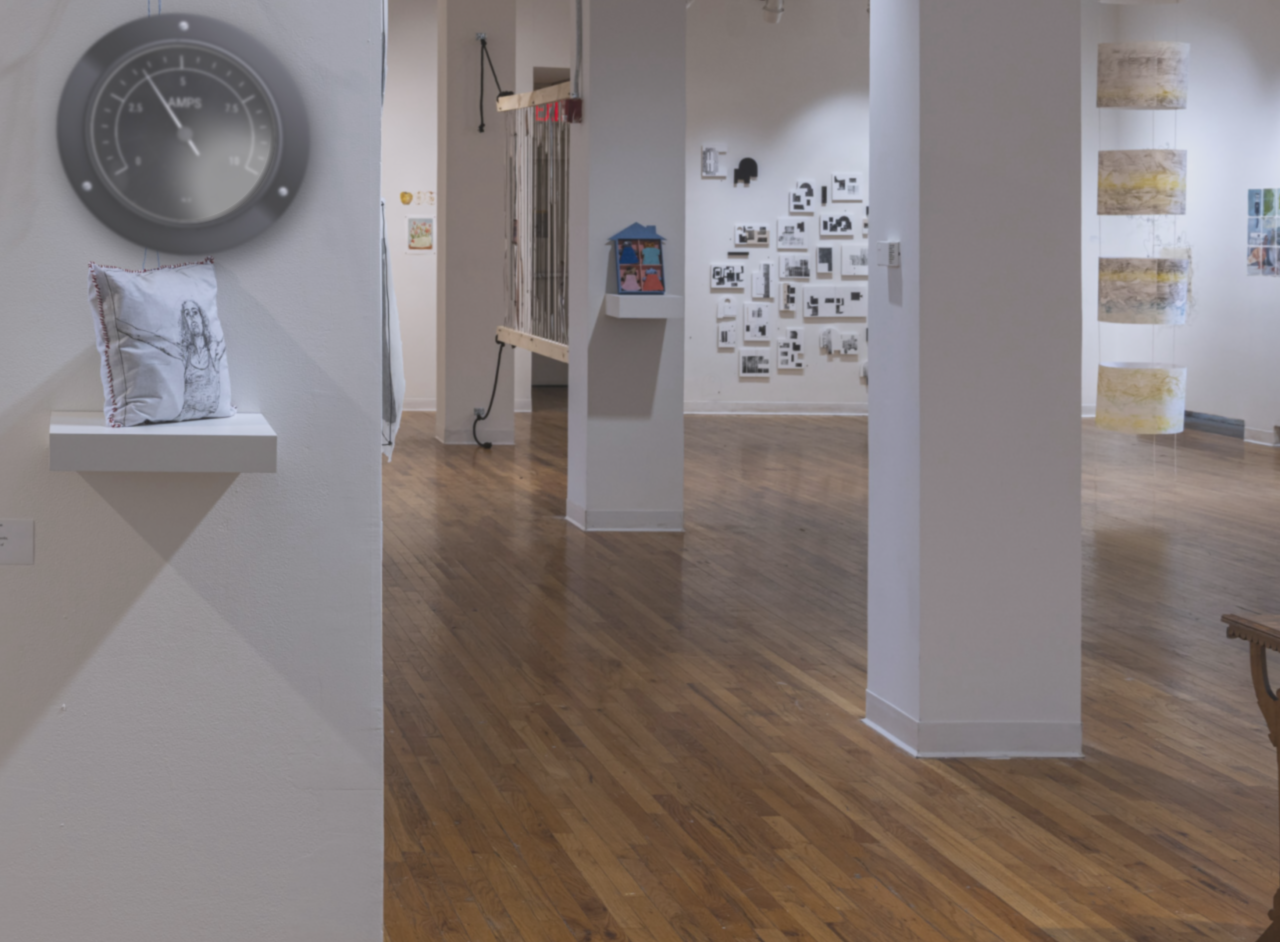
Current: value=3.75 unit=A
